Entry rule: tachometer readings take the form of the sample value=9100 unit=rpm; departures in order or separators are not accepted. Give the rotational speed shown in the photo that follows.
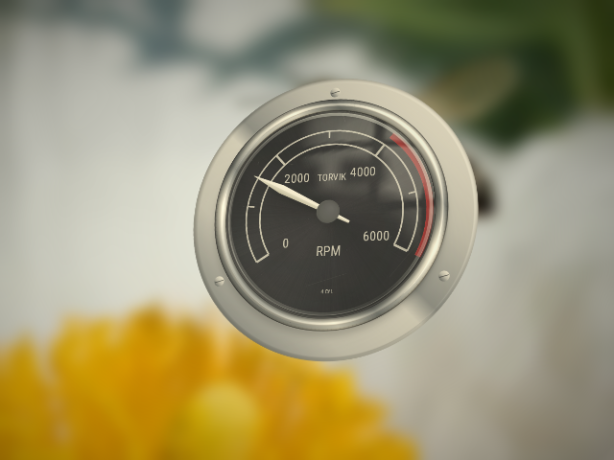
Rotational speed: value=1500 unit=rpm
